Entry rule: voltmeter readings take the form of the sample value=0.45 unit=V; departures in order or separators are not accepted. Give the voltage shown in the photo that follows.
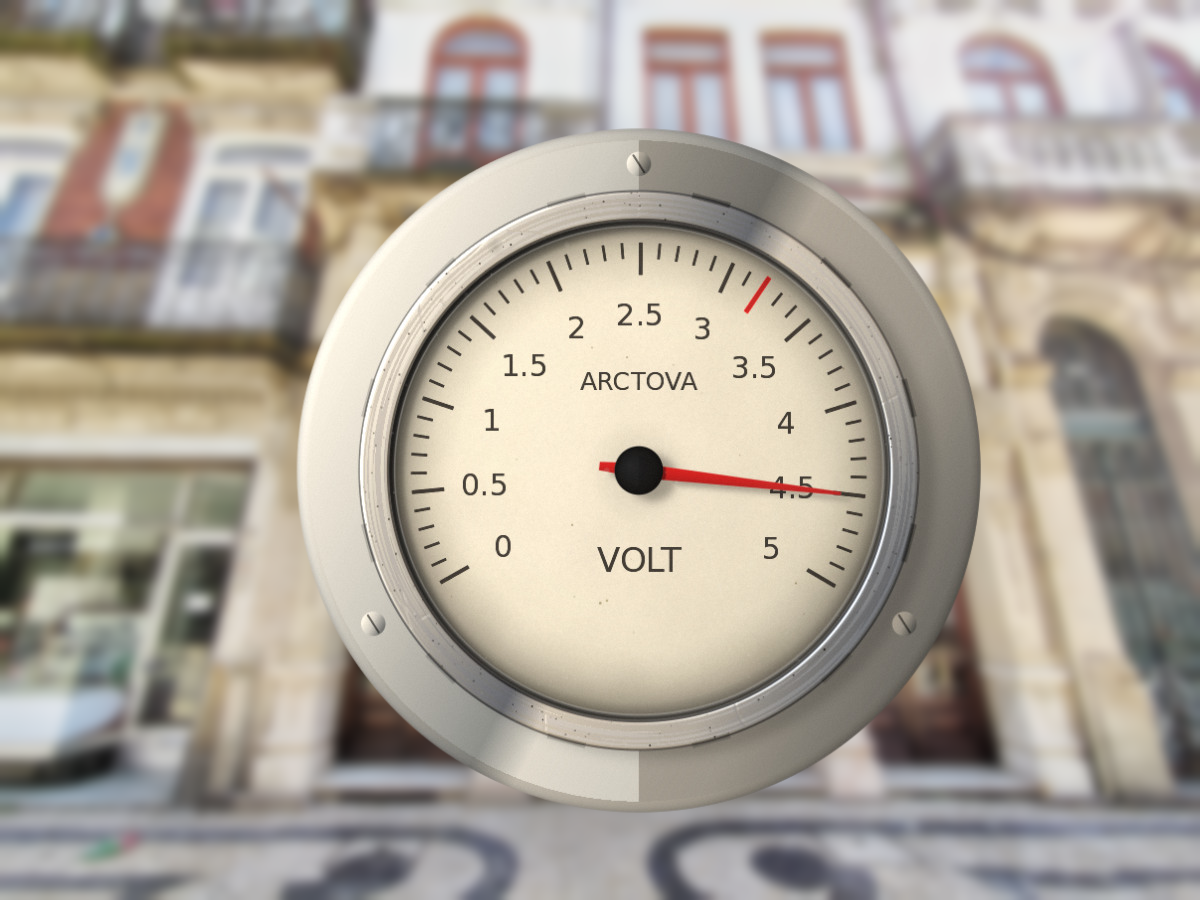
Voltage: value=4.5 unit=V
